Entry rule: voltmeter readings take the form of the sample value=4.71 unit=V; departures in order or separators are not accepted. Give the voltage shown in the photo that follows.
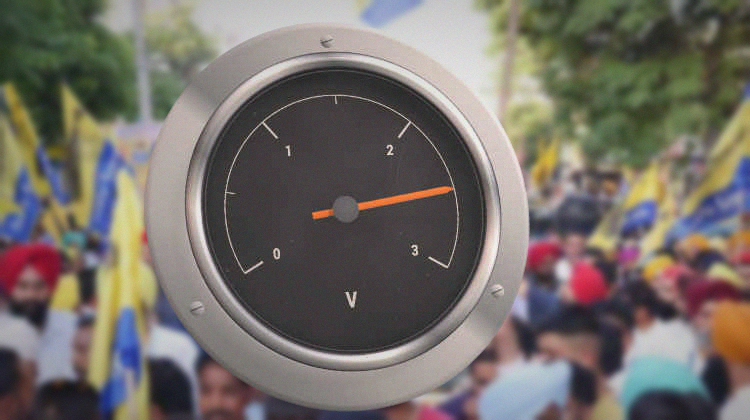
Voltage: value=2.5 unit=V
